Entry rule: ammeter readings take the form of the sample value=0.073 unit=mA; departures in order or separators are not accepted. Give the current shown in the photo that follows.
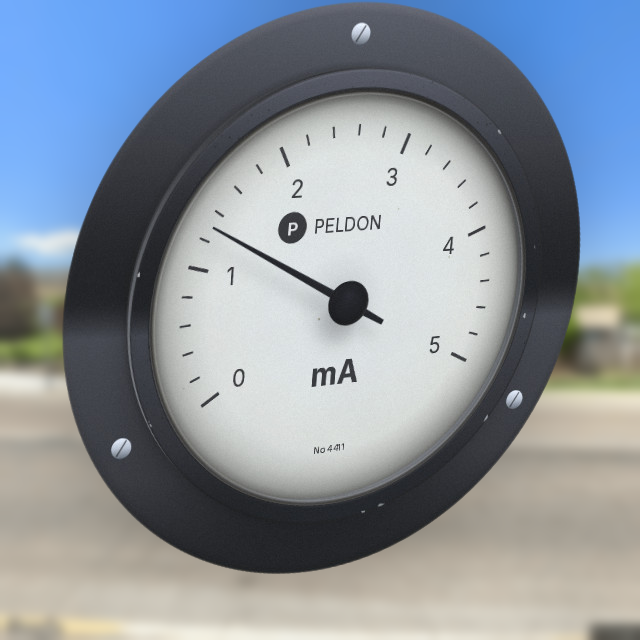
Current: value=1.3 unit=mA
